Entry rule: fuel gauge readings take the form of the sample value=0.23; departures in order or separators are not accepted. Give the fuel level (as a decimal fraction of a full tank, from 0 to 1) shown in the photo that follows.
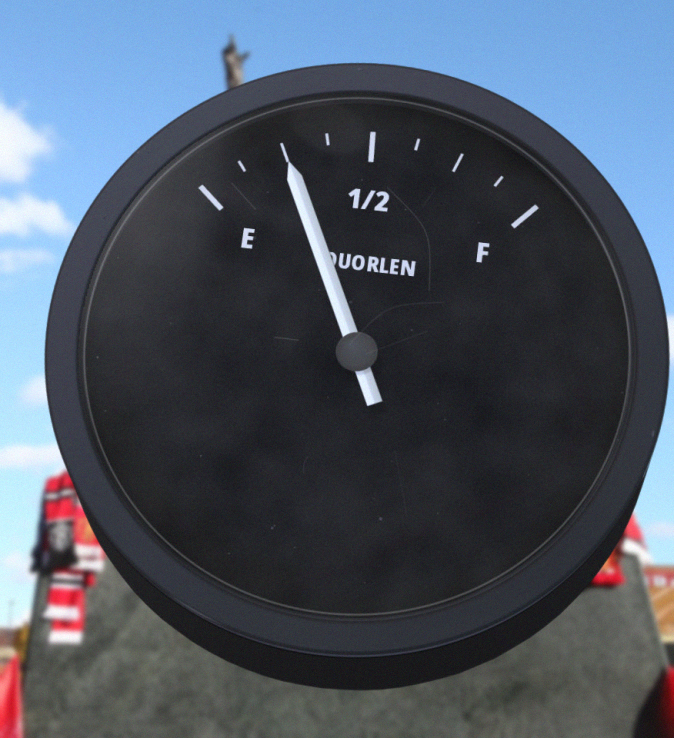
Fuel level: value=0.25
